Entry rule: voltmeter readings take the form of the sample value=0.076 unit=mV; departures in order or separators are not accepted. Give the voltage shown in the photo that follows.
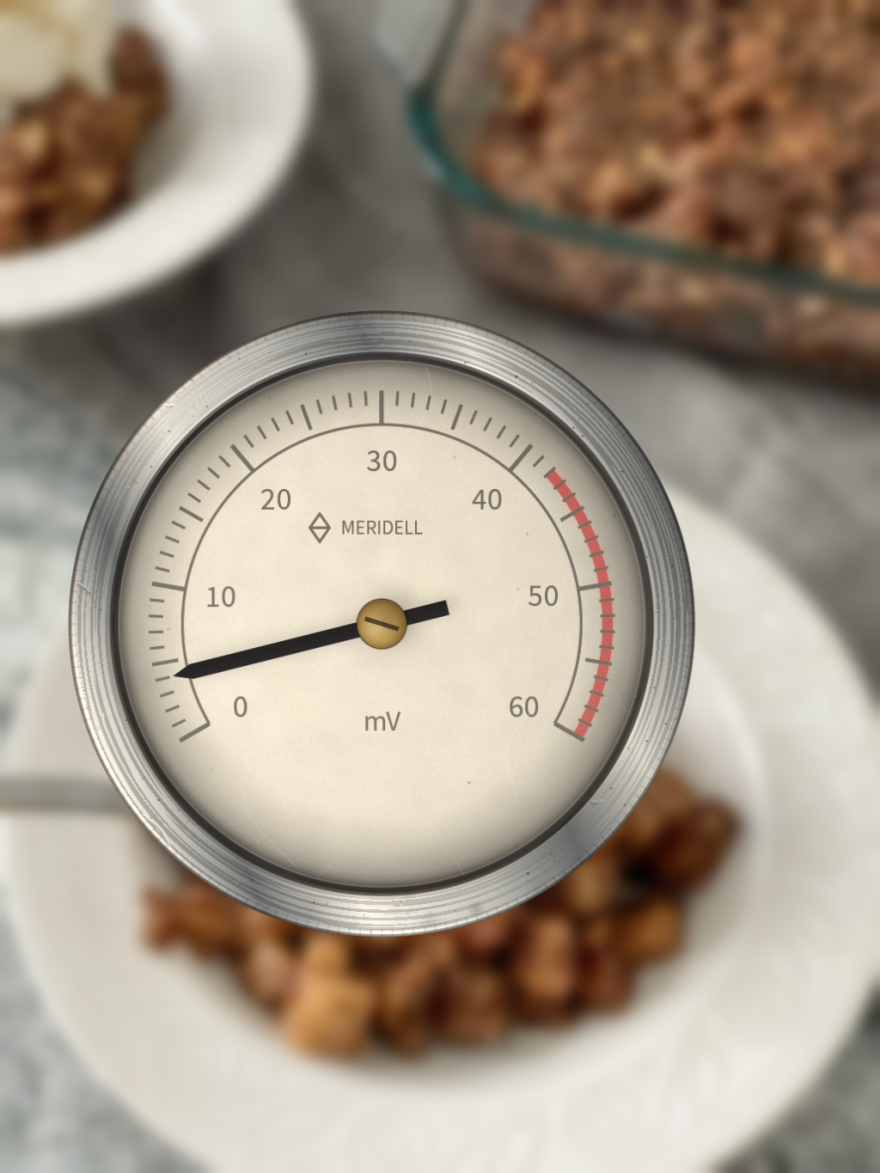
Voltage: value=4 unit=mV
